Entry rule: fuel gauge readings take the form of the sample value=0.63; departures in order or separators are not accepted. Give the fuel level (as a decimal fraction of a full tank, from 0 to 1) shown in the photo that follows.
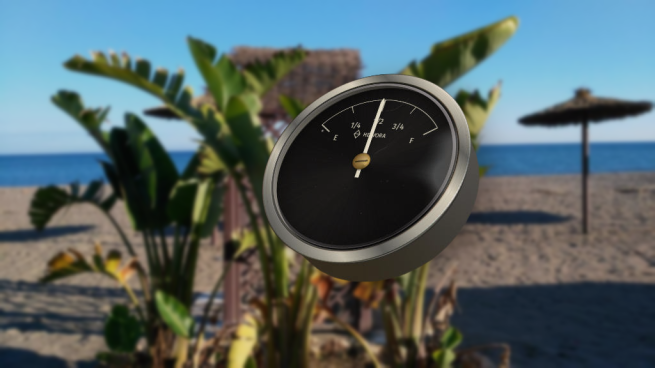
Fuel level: value=0.5
